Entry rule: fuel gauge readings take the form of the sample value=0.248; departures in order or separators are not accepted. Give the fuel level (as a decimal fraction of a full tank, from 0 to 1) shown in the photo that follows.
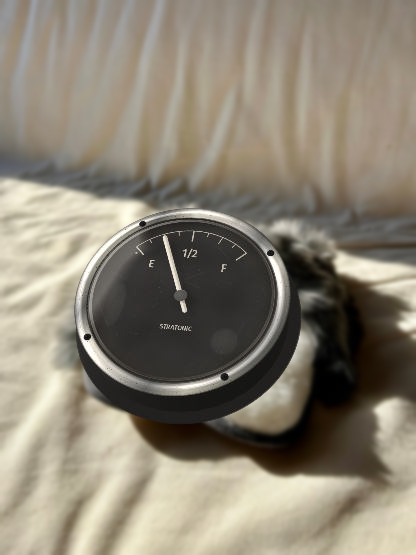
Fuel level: value=0.25
